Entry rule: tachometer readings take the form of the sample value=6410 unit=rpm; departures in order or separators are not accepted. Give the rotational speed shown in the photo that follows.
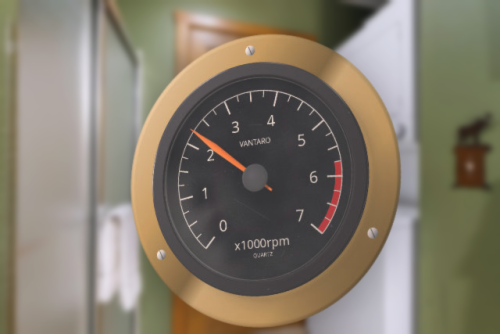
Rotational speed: value=2250 unit=rpm
